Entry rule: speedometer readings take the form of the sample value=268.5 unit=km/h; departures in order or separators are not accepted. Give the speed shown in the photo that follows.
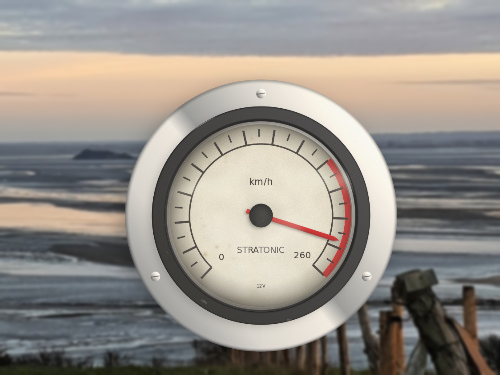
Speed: value=235 unit=km/h
